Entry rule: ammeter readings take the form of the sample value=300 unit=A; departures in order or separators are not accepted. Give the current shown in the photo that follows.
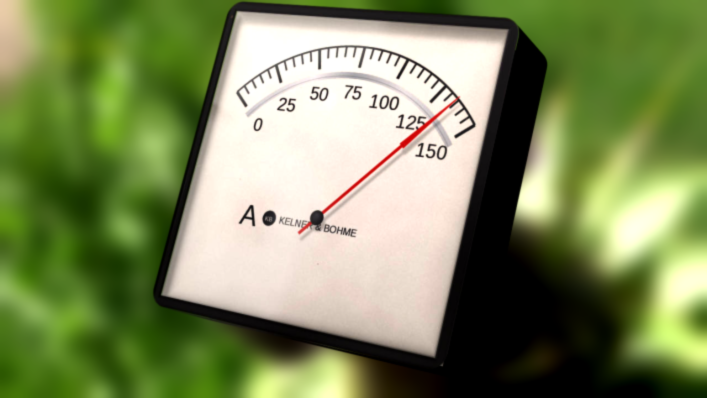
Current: value=135 unit=A
